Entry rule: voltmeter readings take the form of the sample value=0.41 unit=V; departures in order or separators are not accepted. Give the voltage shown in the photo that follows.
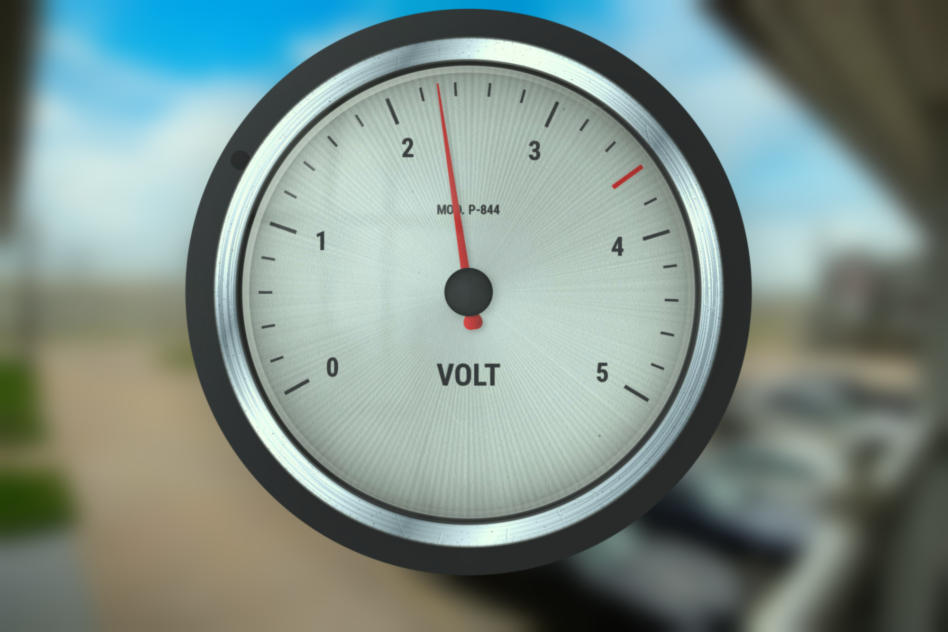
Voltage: value=2.3 unit=V
